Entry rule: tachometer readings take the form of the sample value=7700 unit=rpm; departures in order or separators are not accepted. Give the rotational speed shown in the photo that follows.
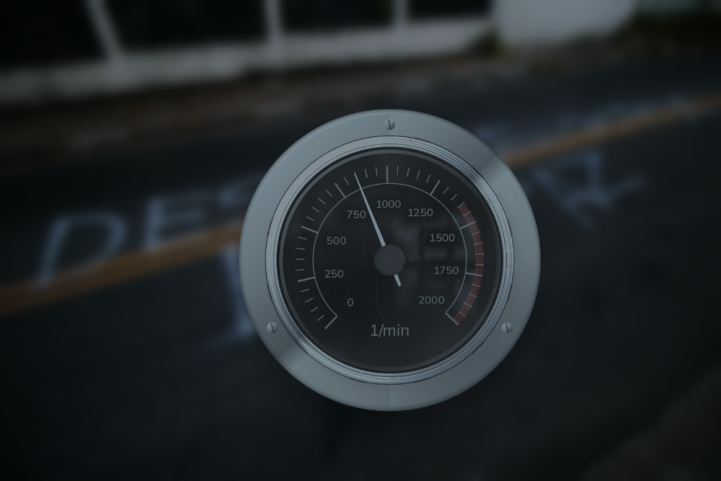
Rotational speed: value=850 unit=rpm
